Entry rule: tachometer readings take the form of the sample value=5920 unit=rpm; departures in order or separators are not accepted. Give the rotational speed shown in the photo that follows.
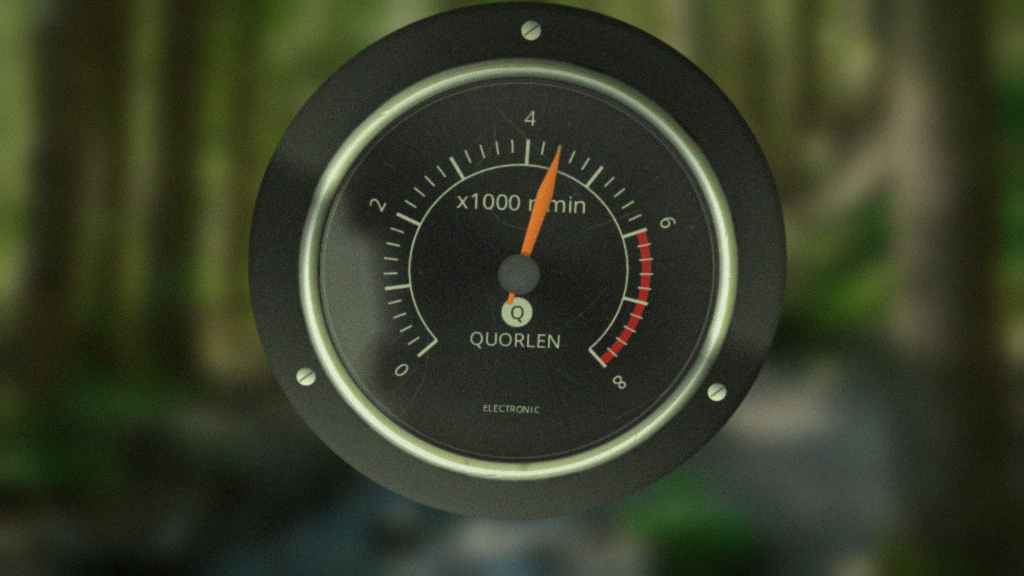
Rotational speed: value=4400 unit=rpm
